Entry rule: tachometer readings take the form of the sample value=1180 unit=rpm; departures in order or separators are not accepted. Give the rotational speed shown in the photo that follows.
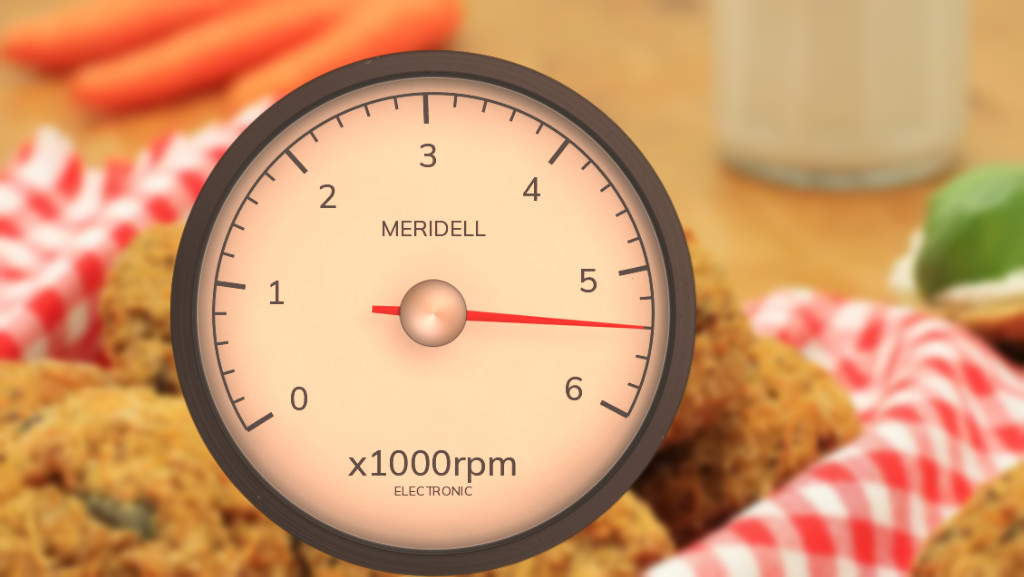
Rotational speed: value=5400 unit=rpm
